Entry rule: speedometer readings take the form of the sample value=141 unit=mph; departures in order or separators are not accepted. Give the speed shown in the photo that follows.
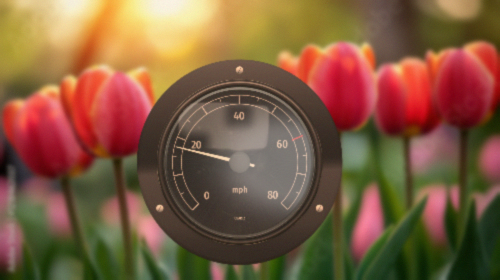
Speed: value=17.5 unit=mph
